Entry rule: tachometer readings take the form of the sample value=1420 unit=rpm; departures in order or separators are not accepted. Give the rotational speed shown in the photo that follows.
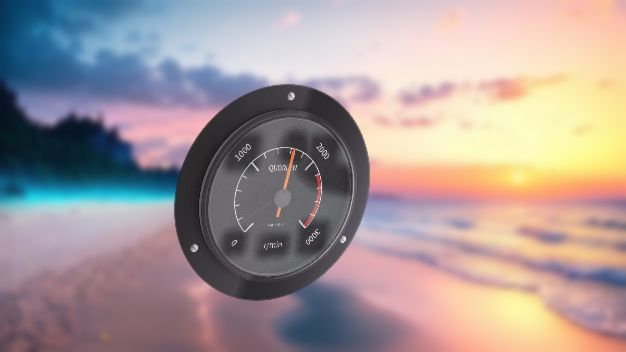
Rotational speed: value=1600 unit=rpm
